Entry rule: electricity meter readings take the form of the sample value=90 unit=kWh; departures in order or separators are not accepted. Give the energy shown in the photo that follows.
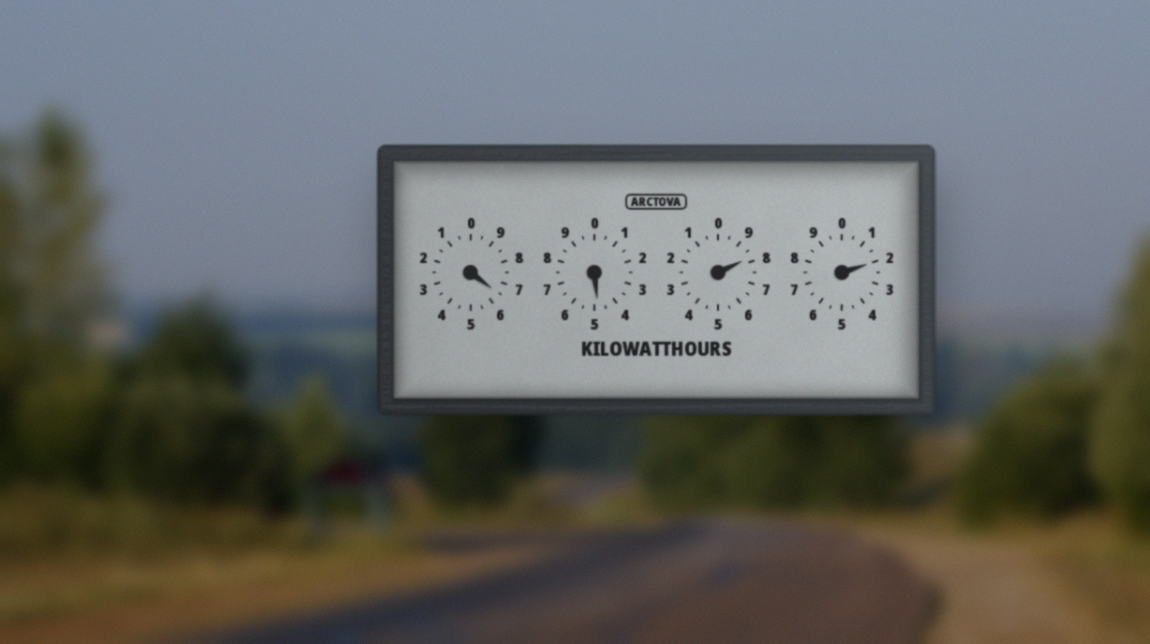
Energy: value=6482 unit=kWh
